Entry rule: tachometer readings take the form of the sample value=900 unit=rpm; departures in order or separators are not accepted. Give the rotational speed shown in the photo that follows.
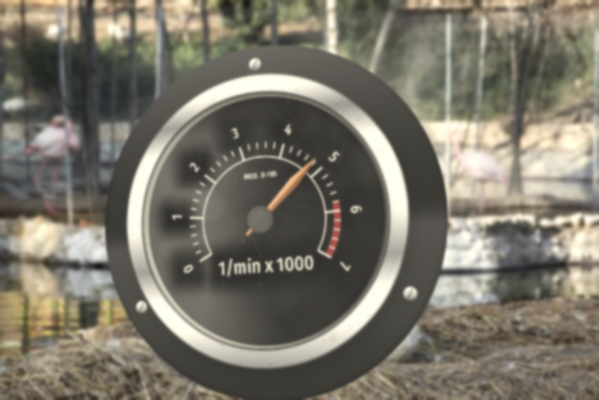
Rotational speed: value=4800 unit=rpm
